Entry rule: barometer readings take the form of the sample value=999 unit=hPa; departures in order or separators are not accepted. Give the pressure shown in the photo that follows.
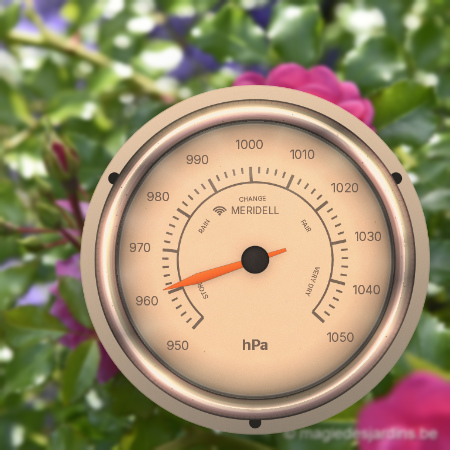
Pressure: value=961 unit=hPa
